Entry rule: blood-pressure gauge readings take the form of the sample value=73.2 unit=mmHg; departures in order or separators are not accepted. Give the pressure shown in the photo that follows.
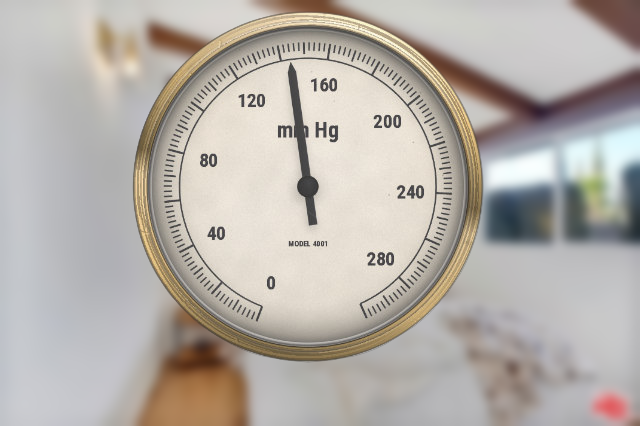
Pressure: value=144 unit=mmHg
